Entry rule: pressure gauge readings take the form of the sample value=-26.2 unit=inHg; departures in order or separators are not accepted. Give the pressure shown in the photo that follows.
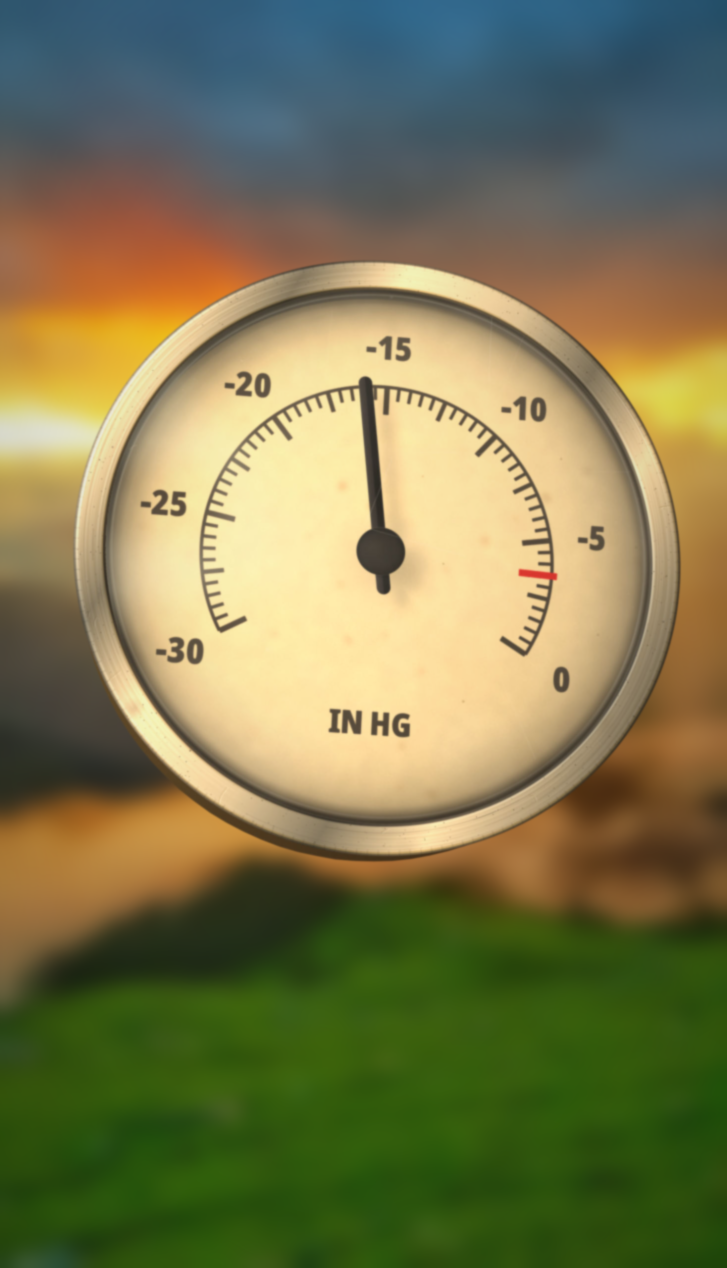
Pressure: value=-16 unit=inHg
